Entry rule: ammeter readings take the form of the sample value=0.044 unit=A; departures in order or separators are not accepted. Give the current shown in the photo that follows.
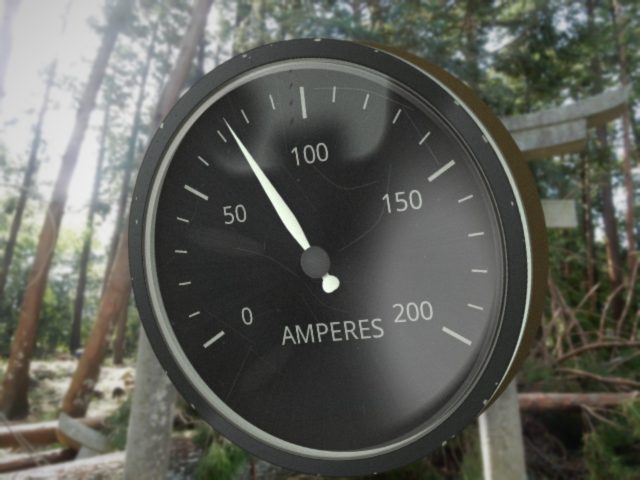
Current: value=75 unit=A
